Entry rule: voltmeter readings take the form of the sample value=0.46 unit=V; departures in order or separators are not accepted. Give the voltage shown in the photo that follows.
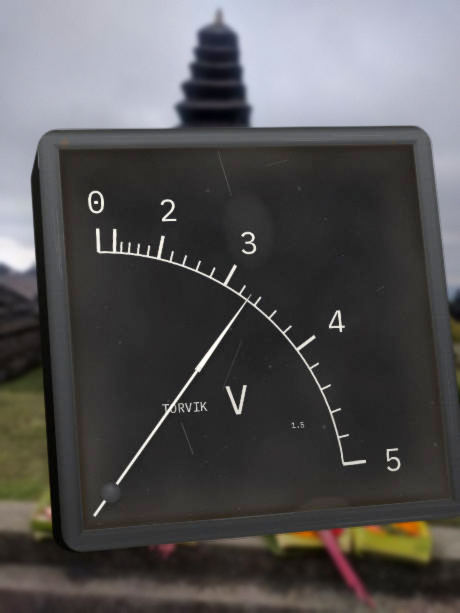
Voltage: value=3.3 unit=V
